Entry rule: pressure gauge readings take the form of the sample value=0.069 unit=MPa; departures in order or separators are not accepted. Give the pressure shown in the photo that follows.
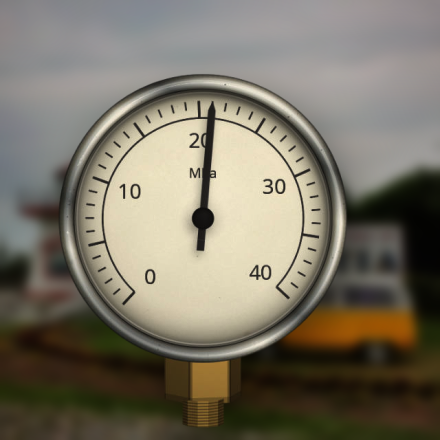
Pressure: value=21 unit=MPa
